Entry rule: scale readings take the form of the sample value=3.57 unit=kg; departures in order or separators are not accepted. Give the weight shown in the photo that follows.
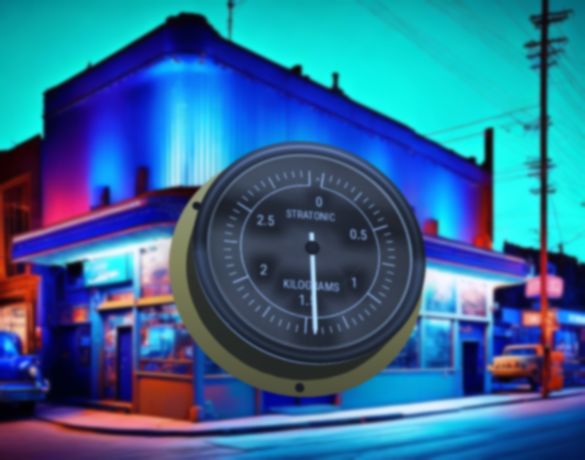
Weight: value=1.45 unit=kg
